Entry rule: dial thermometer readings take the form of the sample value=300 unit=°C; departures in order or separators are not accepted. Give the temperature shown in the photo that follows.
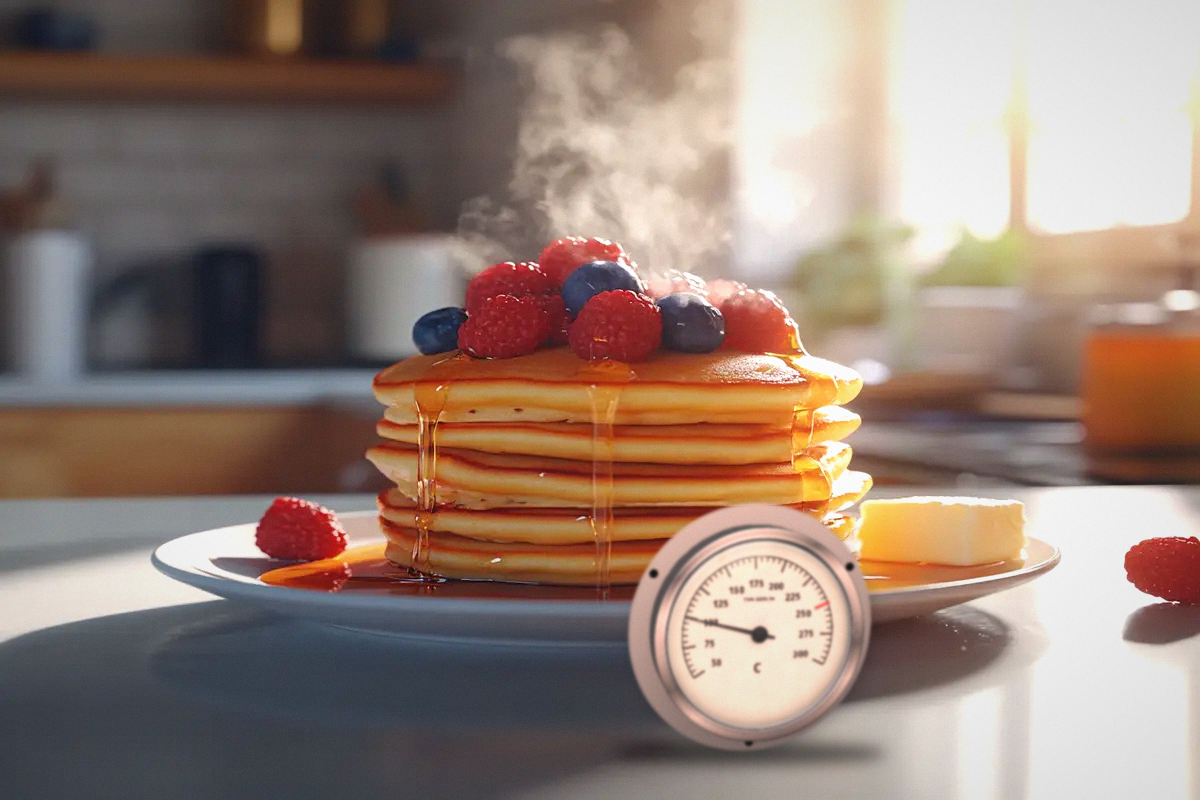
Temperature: value=100 unit=°C
